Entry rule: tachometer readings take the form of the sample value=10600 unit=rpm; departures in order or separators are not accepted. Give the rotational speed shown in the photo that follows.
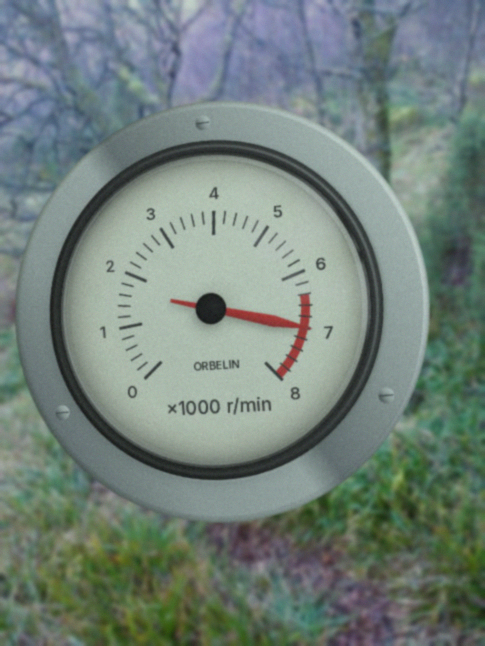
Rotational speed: value=7000 unit=rpm
